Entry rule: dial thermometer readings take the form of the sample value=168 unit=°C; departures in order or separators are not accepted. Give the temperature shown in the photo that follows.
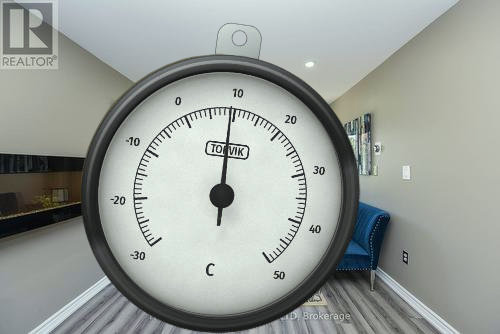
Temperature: value=9 unit=°C
